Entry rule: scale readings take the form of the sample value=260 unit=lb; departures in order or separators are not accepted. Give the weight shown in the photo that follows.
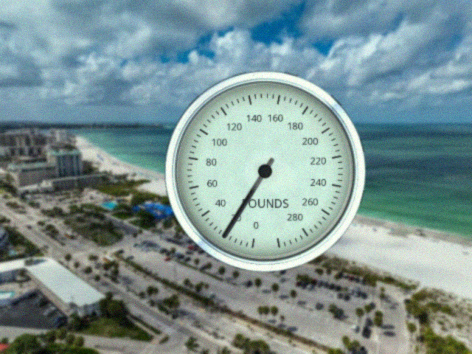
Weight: value=20 unit=lb
